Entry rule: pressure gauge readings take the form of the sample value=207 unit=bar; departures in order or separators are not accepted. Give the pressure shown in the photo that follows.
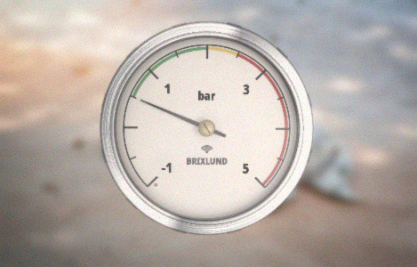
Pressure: value=0.5 unit=bar
